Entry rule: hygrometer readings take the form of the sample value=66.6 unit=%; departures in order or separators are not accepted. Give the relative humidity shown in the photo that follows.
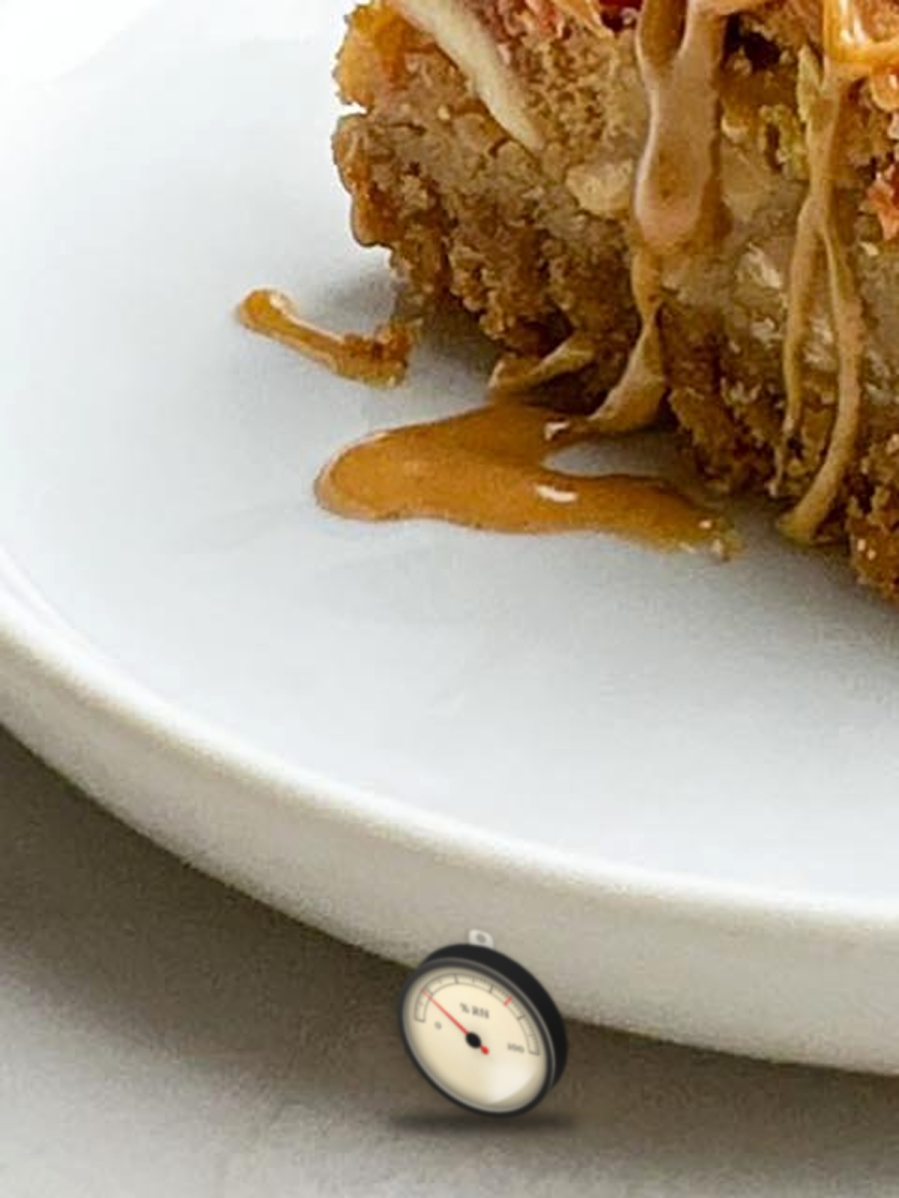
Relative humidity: value=20 unit=%
